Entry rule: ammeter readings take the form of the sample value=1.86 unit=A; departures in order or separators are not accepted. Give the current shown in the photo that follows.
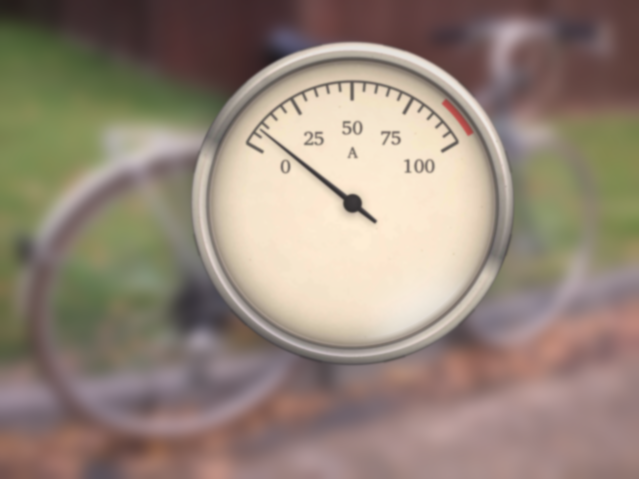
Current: value=7.5 unit=A
